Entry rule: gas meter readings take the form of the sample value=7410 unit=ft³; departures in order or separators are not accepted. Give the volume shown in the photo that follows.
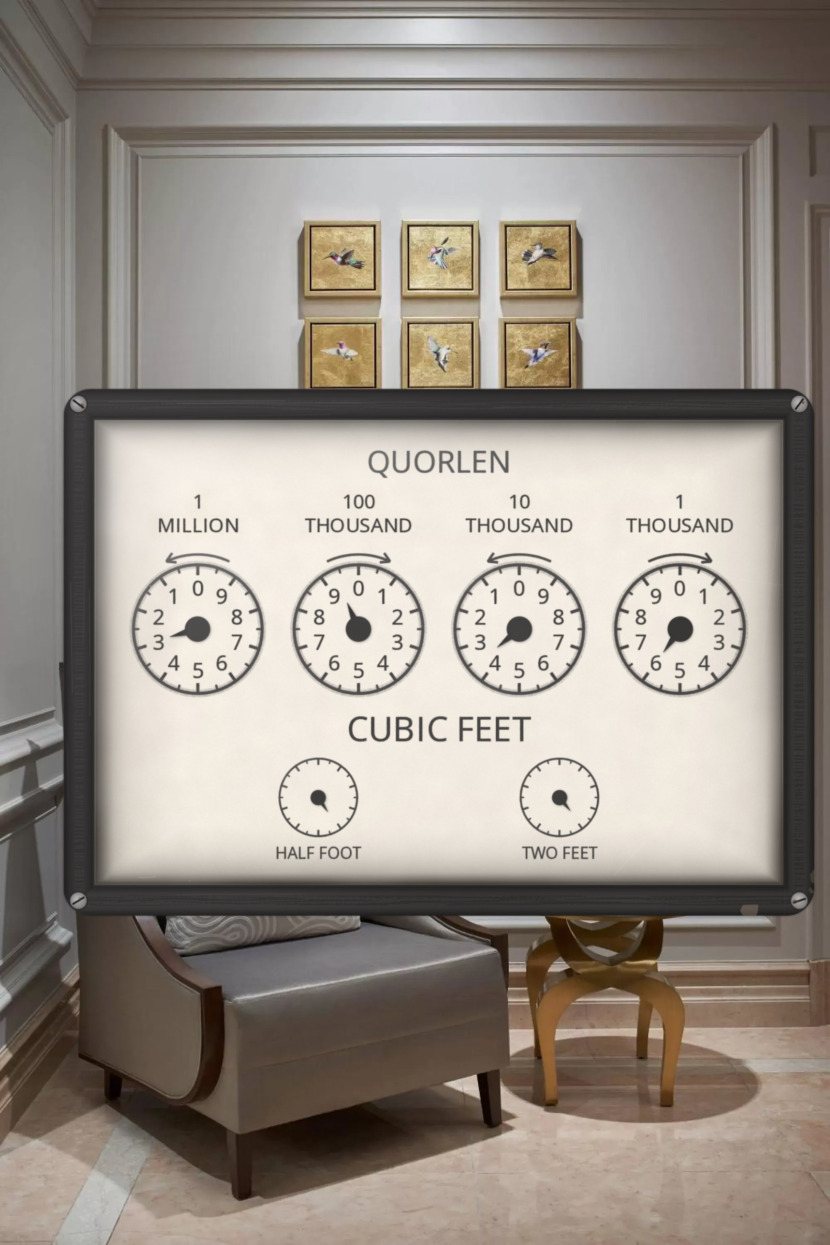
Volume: value=293600 unit=ft³
